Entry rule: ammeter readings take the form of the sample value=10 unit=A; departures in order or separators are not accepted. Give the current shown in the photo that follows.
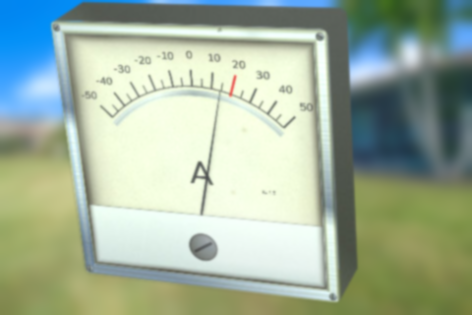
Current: value=15 unit=A
